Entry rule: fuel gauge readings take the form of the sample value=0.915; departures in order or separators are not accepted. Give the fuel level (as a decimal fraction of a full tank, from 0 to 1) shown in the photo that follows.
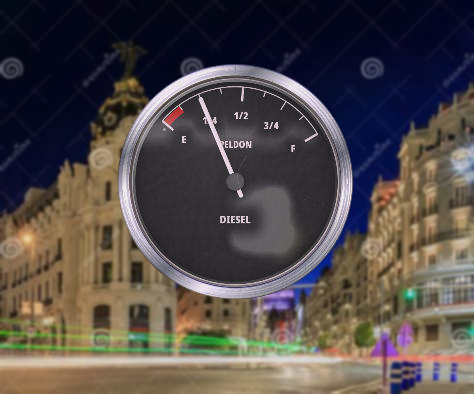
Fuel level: value=0.25
